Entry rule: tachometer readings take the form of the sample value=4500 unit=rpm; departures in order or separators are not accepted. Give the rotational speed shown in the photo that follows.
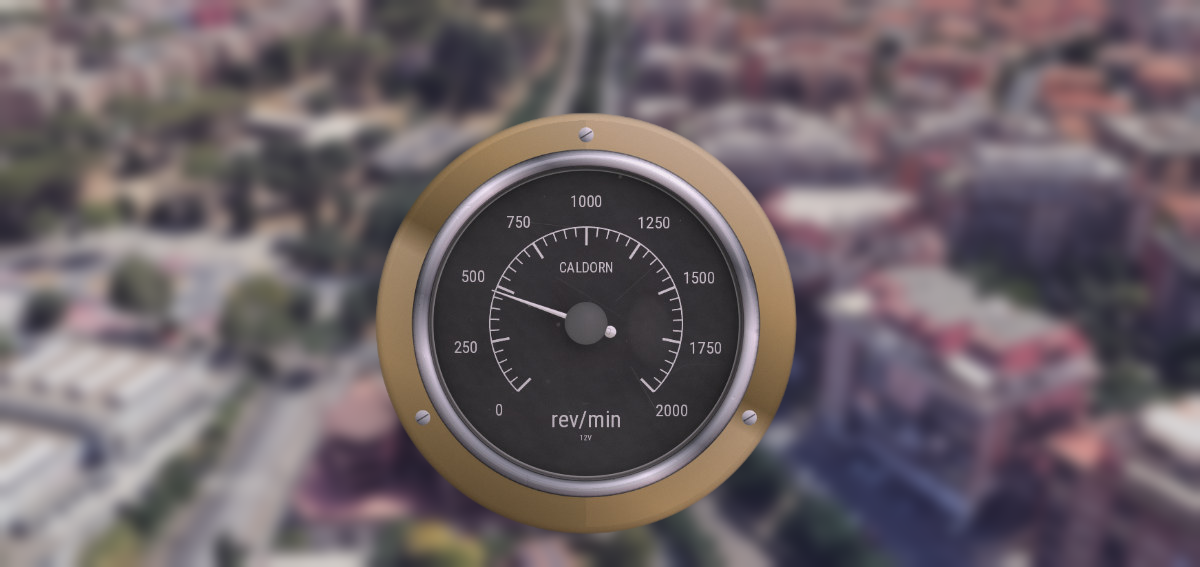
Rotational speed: value=475 unit=rpm
